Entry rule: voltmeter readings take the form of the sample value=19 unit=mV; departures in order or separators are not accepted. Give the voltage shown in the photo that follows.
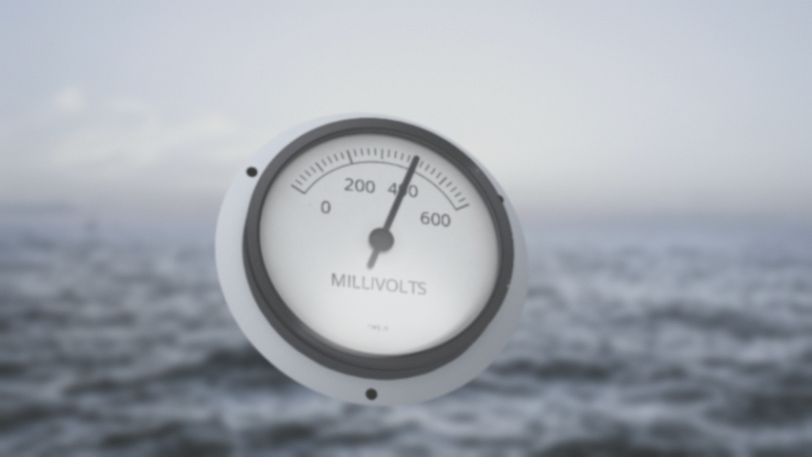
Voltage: value=400 unit=mV
